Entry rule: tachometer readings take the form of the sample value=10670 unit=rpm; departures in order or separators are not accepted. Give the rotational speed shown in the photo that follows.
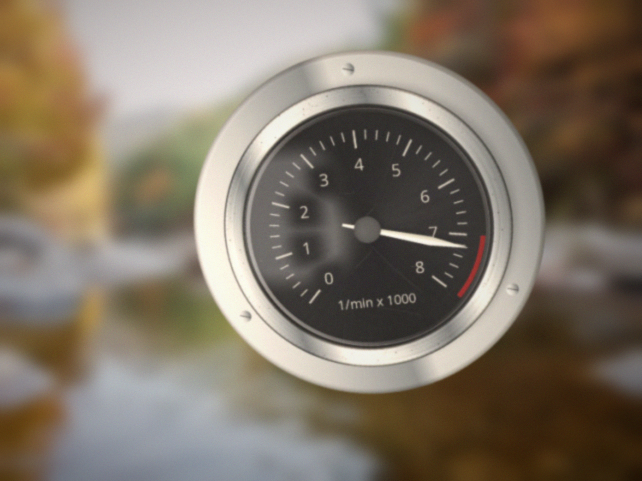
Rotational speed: value=7200 unit=rpm
